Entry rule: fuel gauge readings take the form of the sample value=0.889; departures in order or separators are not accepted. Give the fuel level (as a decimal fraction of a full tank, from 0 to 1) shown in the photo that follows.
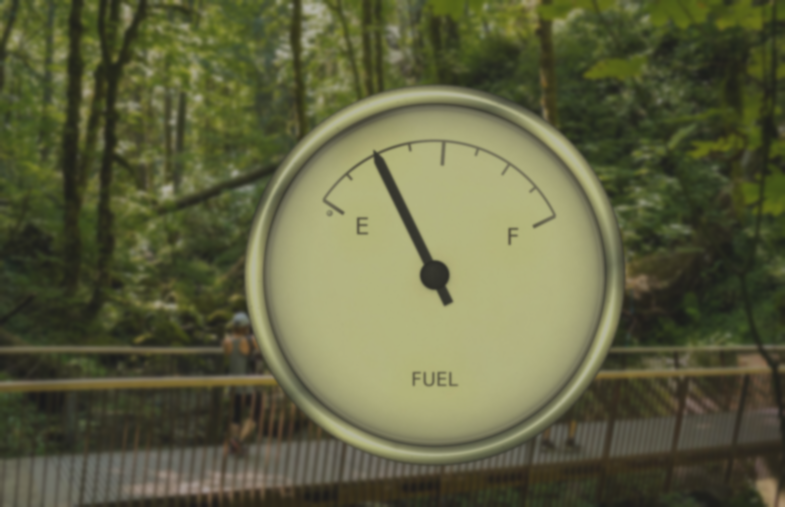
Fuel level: value=0.25
